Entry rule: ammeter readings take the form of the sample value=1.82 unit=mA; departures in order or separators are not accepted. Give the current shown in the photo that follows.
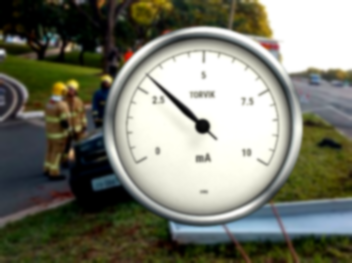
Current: value=3 unit=mA
